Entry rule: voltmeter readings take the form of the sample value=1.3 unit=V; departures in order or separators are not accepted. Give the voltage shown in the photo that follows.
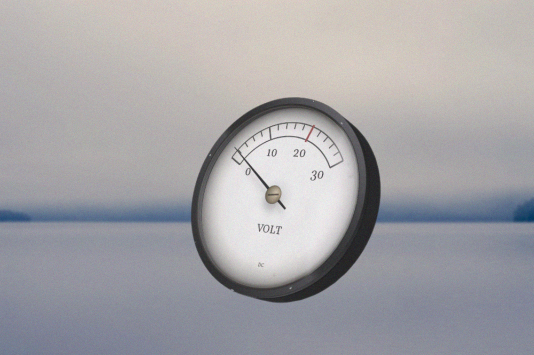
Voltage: value=2 unit=V
